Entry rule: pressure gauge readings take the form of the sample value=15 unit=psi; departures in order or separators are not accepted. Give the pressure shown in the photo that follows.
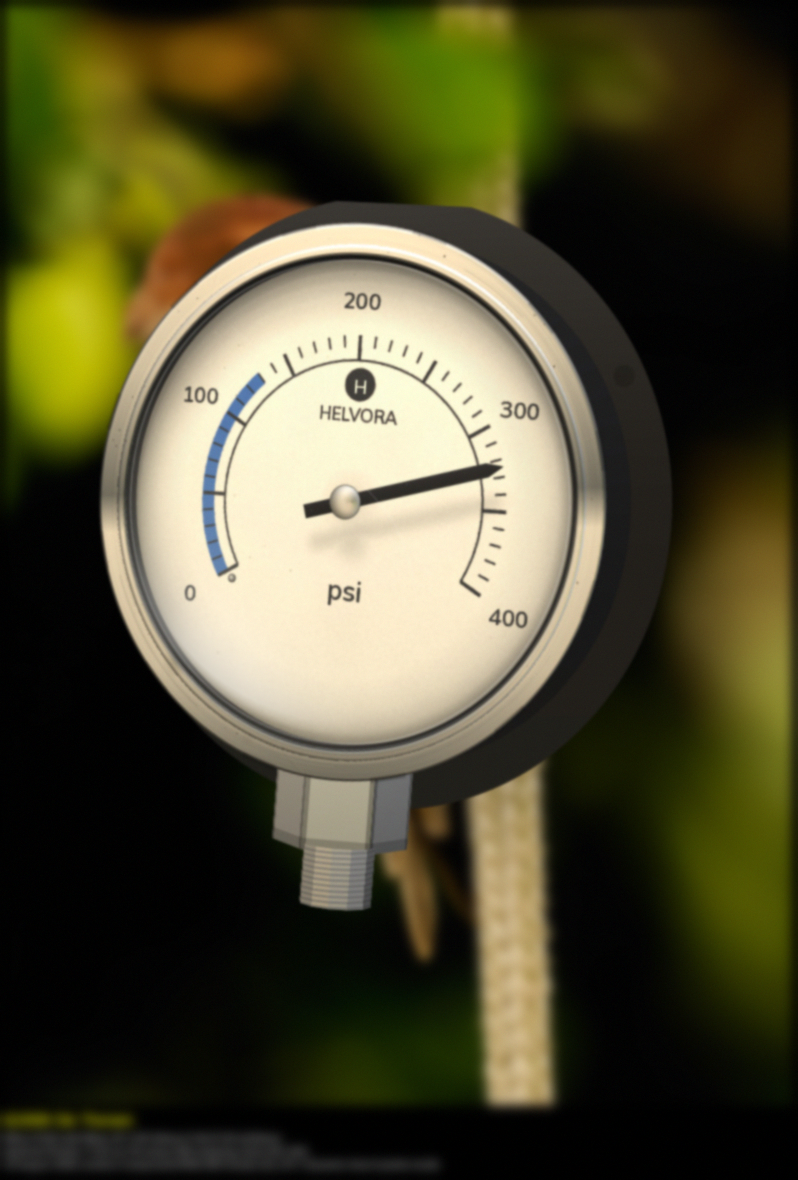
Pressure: value=325 unit=psi
